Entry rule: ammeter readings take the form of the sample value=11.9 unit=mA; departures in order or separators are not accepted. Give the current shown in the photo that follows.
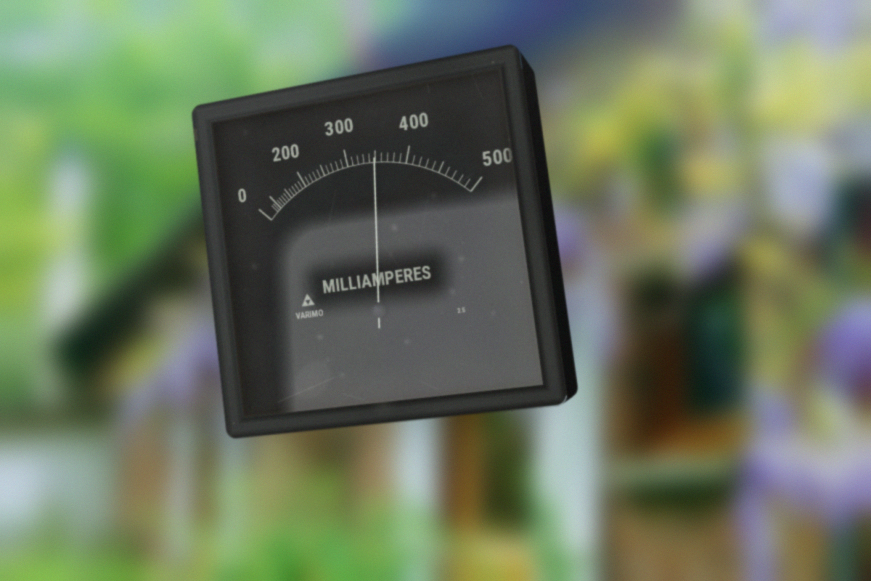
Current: value=350 unit=mA
